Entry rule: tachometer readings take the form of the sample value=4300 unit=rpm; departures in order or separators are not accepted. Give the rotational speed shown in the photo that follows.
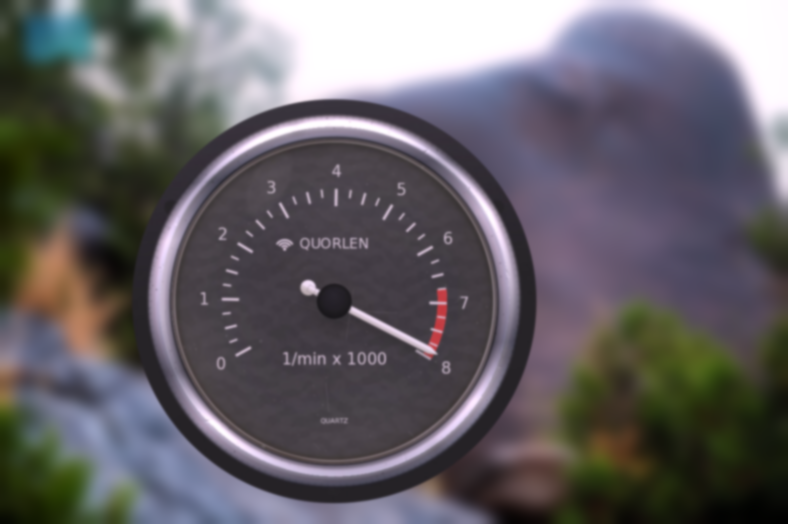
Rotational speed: value=7875 unit=rpm
